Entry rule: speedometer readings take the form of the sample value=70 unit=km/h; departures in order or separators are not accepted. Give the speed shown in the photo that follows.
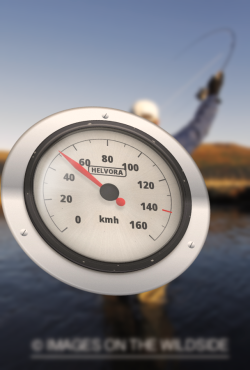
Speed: value=50 unit=km/h
